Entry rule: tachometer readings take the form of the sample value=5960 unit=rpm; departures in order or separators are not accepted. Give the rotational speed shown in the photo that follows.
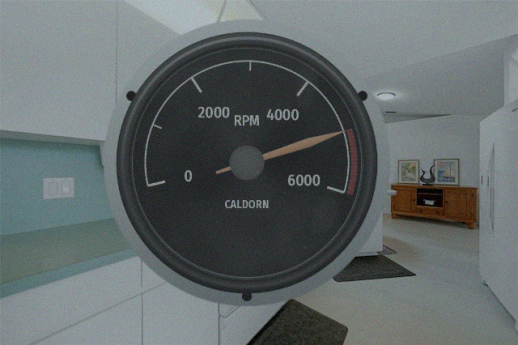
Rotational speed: value=5000 unit=rpm
